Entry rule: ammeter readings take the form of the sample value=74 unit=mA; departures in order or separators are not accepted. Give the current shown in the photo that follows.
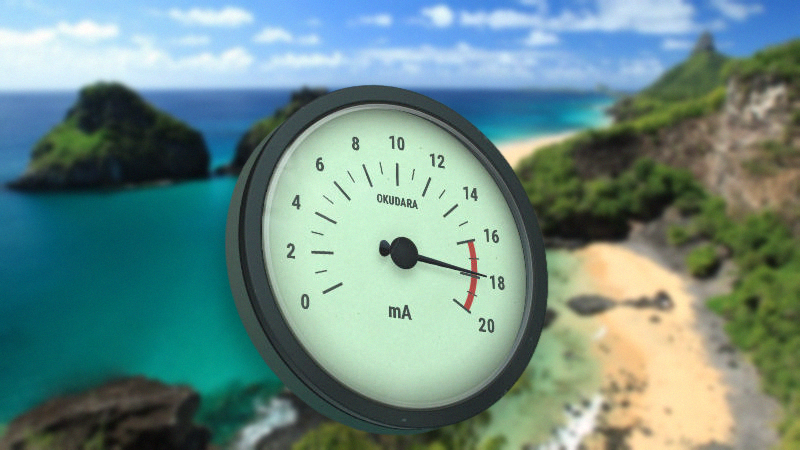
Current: value=18 unit=mA
